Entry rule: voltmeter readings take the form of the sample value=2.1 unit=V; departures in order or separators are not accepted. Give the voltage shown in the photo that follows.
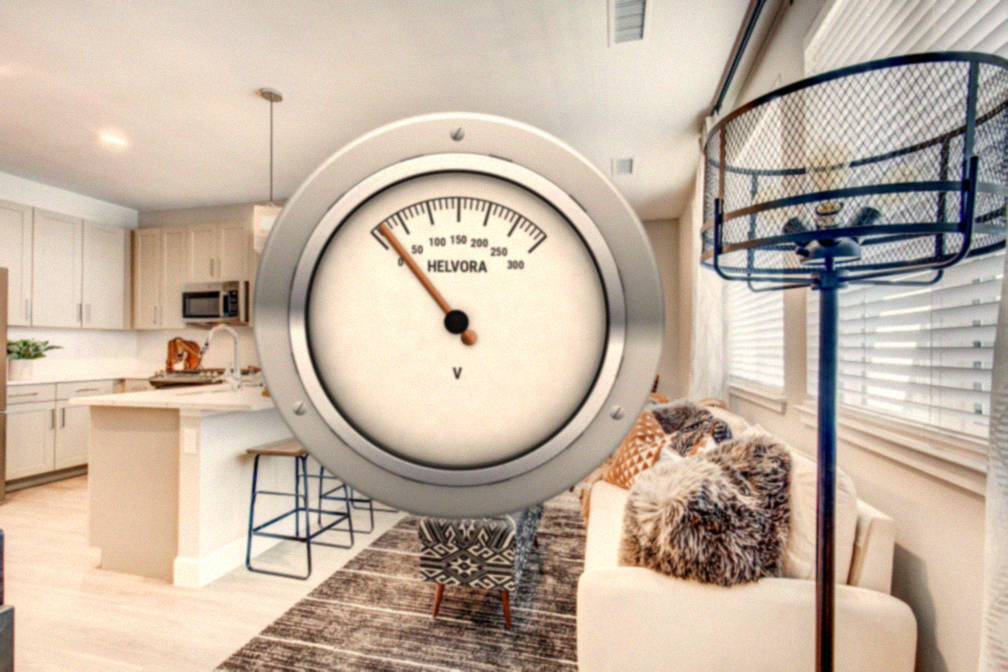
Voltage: value=20 unit=V
